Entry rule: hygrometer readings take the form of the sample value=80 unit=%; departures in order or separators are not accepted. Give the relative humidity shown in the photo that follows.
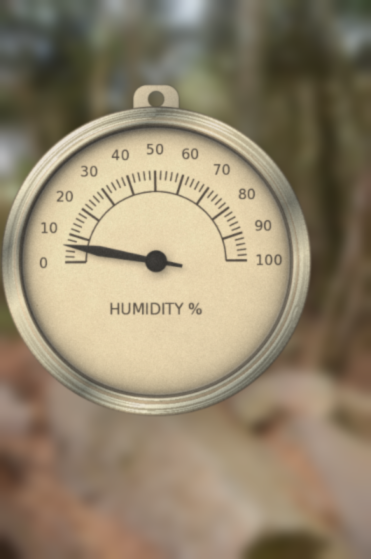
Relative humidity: value=6 unit=%
